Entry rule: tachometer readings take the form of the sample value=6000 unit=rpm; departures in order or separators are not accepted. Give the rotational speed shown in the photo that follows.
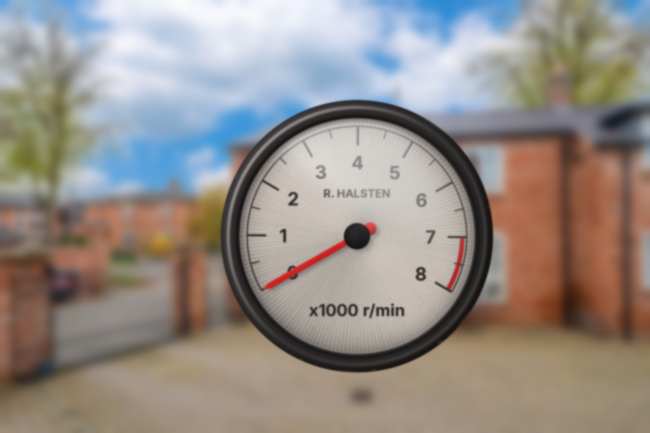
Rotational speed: value=0 unit=rpm
